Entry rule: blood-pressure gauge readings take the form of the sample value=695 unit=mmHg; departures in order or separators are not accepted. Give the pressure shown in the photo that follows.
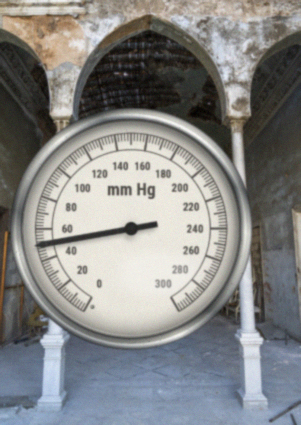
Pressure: value=50 unit=mmHg
